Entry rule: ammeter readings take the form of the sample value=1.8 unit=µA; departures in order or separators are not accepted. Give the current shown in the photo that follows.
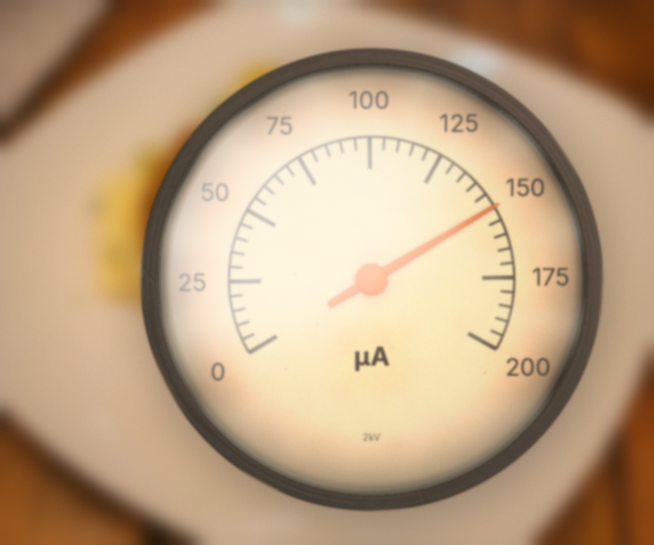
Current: value=150 unit=µA
